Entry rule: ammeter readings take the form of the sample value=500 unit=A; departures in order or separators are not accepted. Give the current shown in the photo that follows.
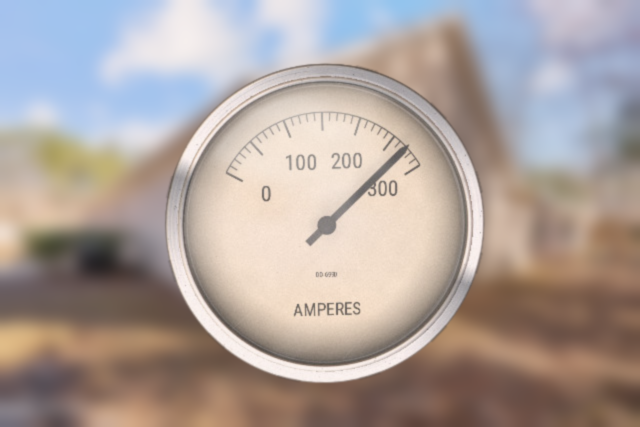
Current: value=270 unit=A
